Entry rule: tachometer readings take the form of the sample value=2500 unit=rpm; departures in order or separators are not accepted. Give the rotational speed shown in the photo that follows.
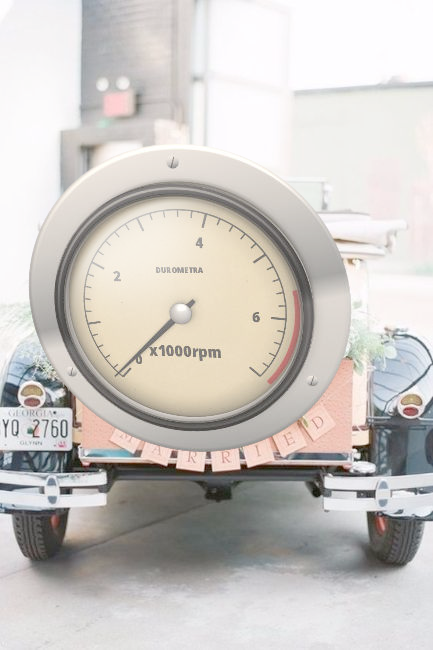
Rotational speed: value=100 unit=rpm
